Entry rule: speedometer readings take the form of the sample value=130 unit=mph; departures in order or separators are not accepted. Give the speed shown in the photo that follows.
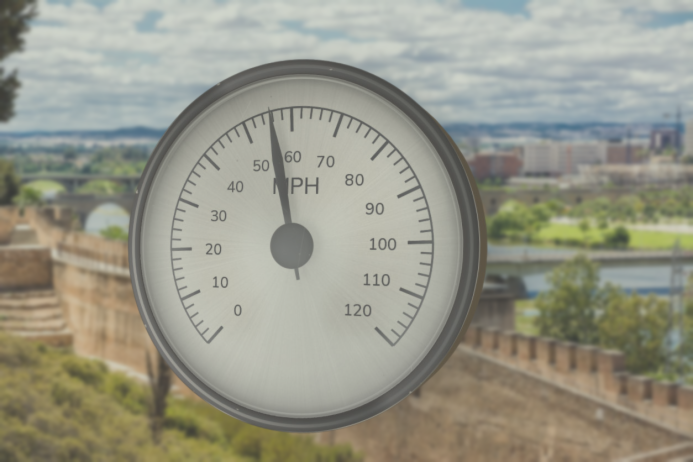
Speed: value=56 unit=mph
